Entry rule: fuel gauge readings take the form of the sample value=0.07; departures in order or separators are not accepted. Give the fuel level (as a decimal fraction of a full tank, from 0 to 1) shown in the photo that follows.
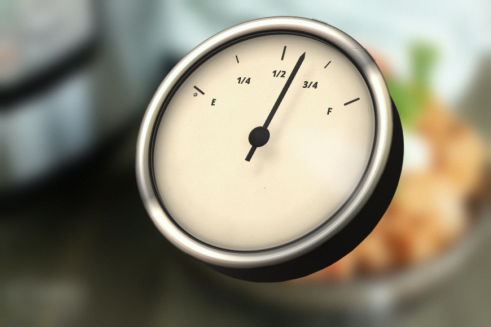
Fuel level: value=0.625
